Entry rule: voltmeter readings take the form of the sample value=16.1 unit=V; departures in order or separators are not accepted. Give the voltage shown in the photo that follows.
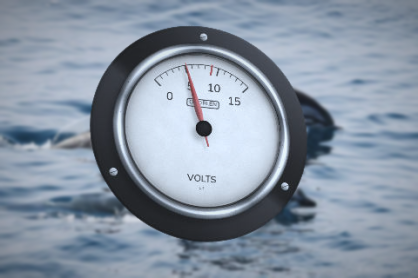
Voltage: value=5 unit=V
